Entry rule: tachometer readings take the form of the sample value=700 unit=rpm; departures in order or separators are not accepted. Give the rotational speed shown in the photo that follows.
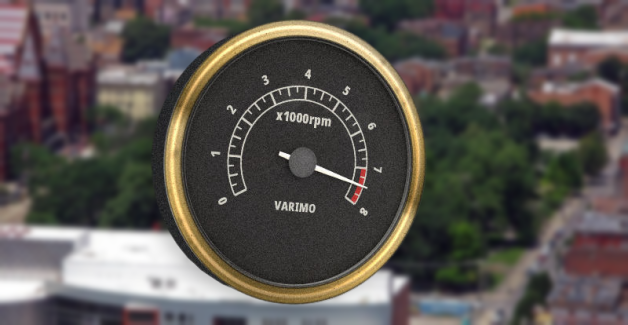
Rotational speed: value=7500 unit=rpm
